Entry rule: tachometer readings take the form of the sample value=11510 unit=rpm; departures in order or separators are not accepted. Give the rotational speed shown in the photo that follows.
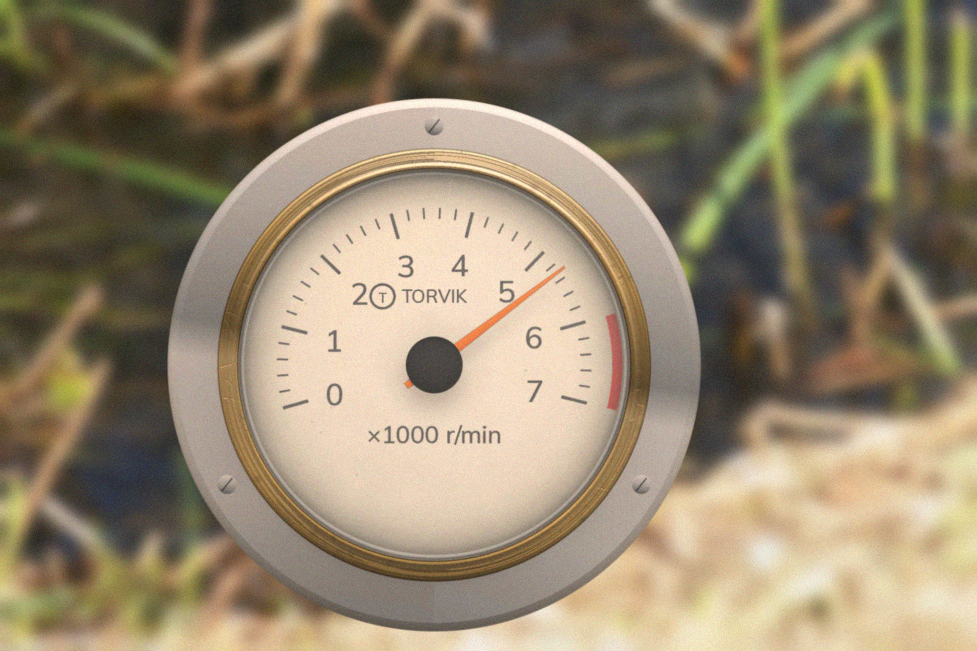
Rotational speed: value=5300 unit=rpm
